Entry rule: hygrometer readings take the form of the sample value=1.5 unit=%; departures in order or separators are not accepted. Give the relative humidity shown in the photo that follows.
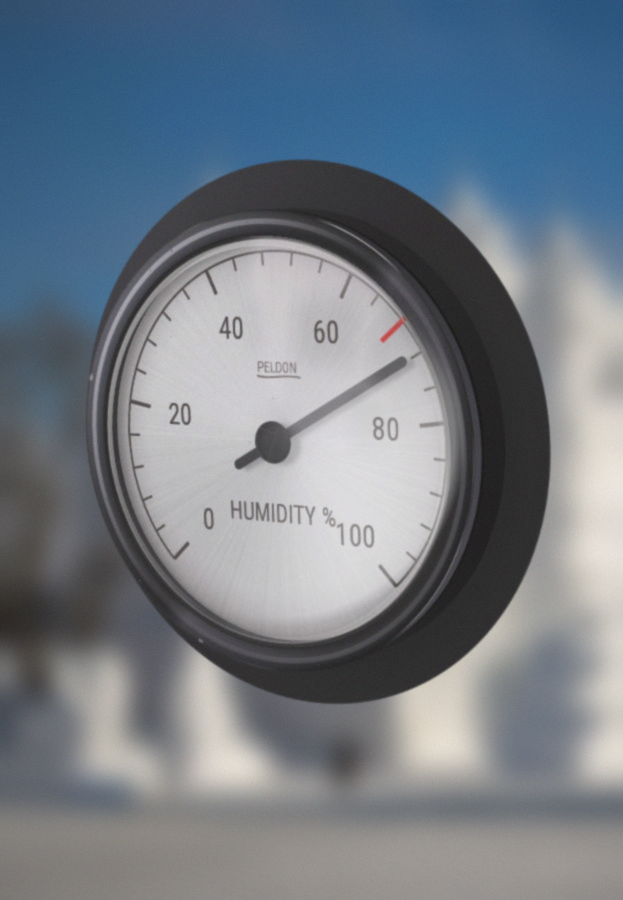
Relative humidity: value=72 unit=%
